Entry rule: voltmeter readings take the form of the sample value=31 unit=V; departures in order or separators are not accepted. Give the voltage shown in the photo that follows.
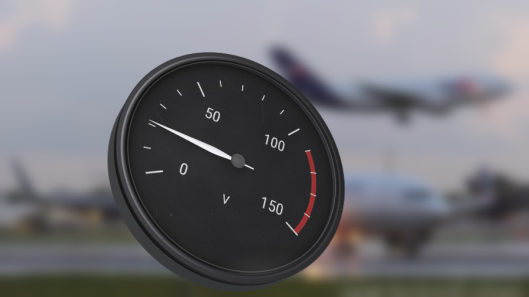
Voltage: value=20 unit=V
